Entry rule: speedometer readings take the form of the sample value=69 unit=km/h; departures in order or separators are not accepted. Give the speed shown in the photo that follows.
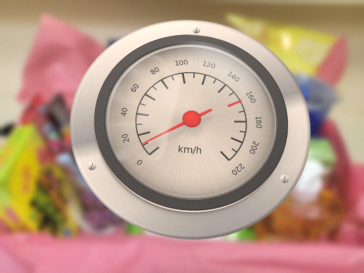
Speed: value=10 unit=km/h
